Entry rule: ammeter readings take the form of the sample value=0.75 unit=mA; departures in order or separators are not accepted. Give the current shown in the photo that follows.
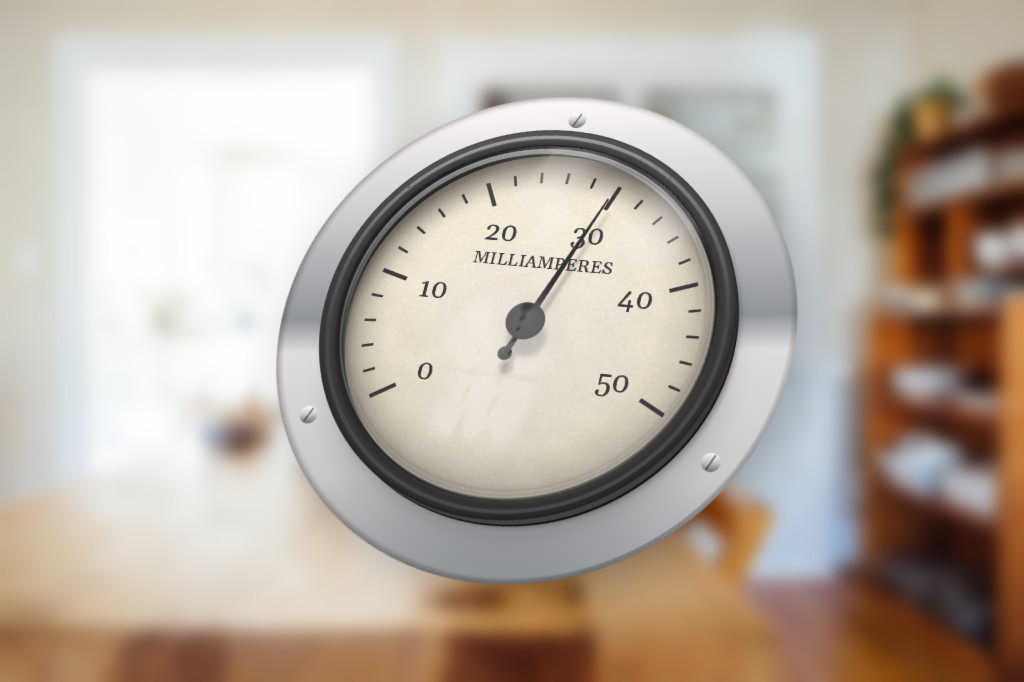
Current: value=30 unit=mA
